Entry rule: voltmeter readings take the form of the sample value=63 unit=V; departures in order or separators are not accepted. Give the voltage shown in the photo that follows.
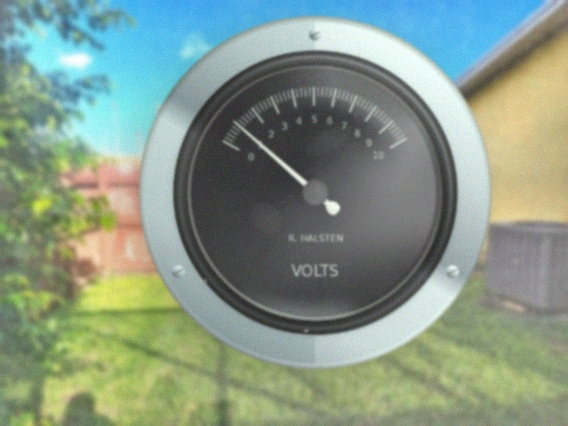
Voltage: value=1 unit=V
